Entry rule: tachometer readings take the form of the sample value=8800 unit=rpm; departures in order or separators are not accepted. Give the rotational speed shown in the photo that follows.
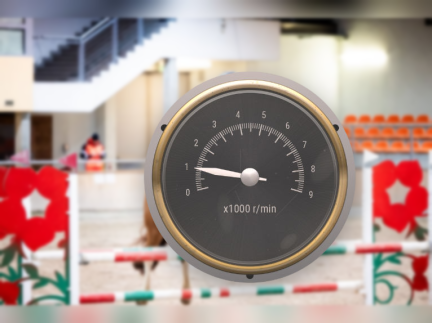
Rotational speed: value=1000 unit=rpm
